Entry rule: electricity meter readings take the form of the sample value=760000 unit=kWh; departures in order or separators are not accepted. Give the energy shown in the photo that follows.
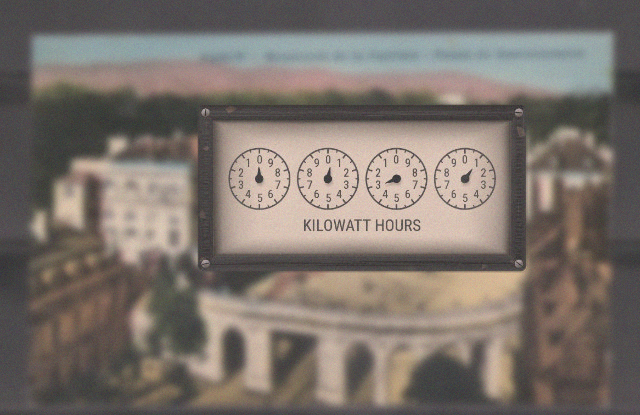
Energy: value=31 unit=kWh
